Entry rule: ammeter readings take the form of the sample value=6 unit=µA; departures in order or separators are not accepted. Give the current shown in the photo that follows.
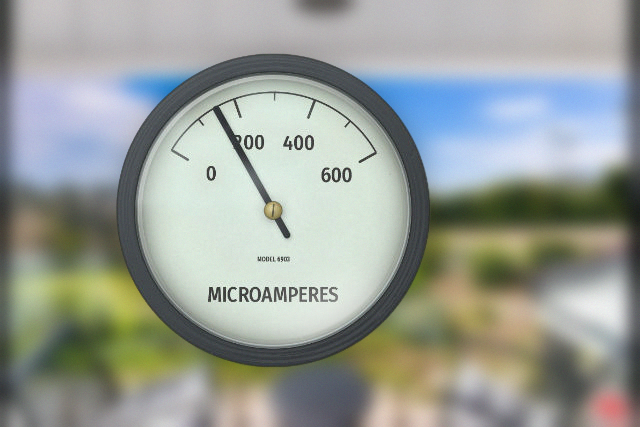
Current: value=150 unit=µA
